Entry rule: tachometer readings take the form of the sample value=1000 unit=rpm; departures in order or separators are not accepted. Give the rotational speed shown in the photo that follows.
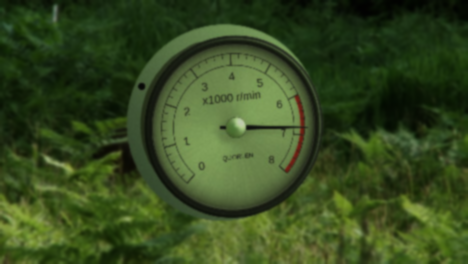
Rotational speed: value=6800 unit=rpm
